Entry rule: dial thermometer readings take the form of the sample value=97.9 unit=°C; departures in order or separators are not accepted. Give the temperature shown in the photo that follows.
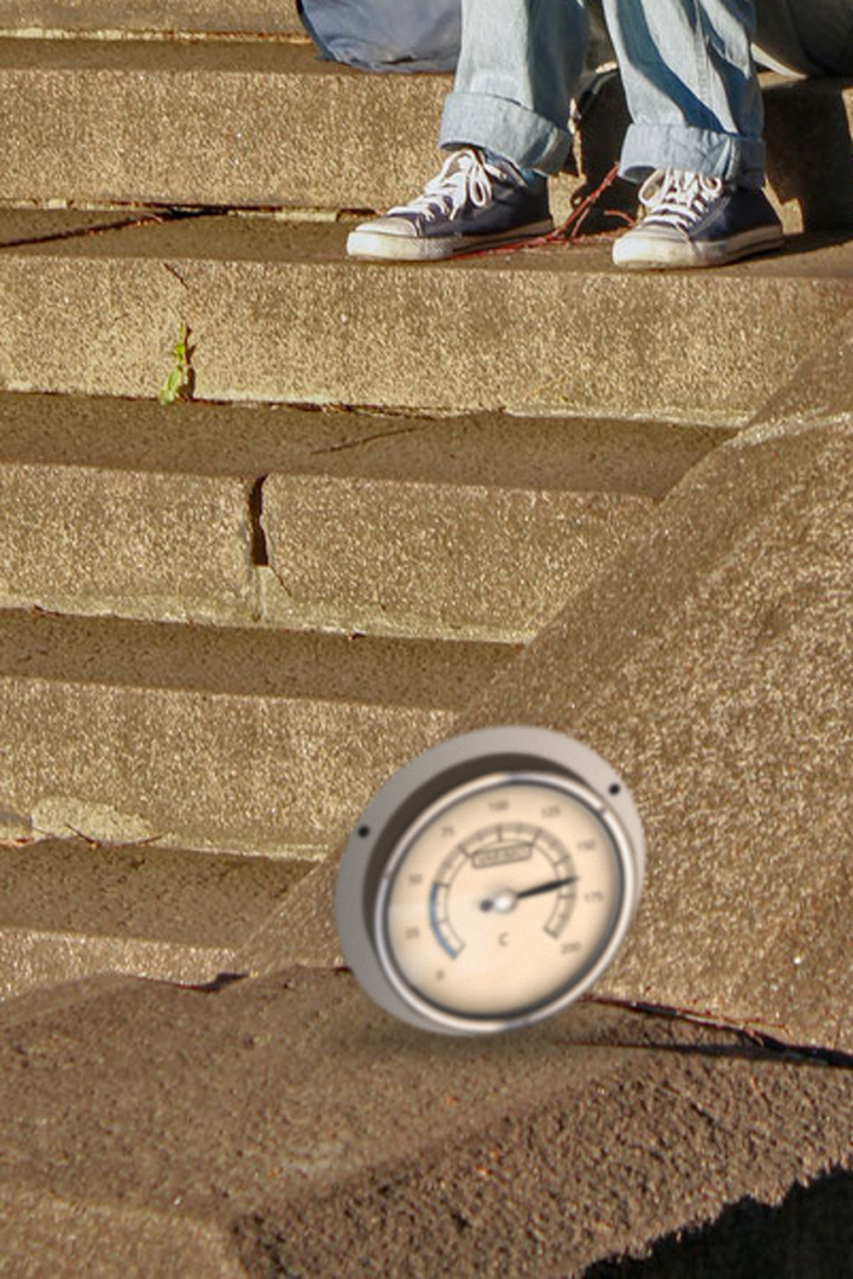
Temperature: value=162.5 unit=°C
